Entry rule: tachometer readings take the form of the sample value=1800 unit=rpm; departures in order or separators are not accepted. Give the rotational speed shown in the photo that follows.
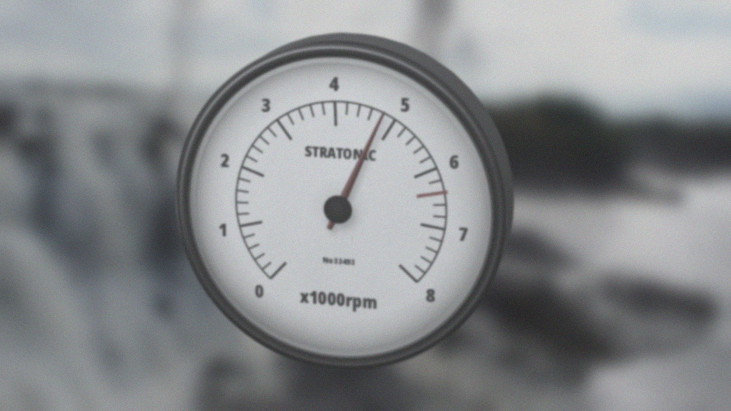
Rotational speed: value=4800 unit=rpm
